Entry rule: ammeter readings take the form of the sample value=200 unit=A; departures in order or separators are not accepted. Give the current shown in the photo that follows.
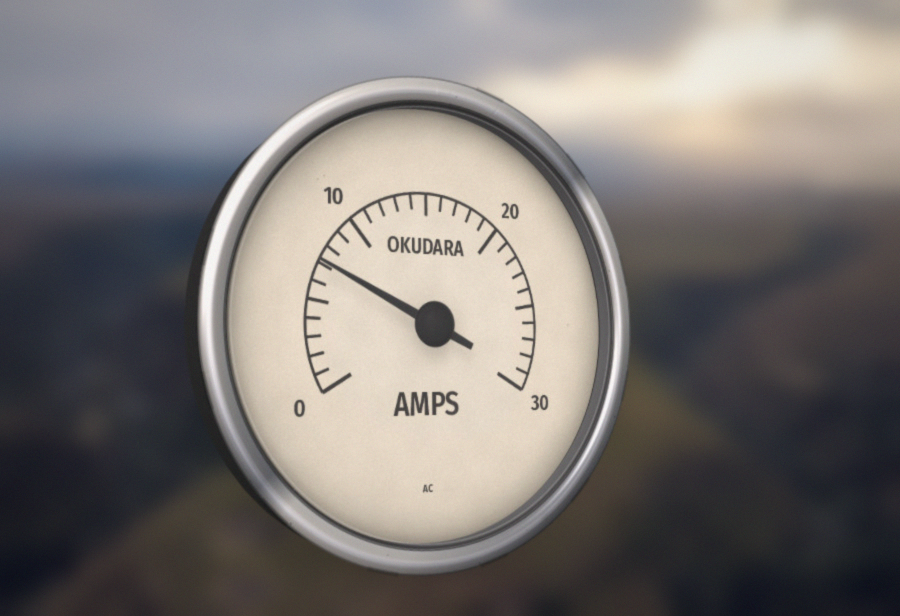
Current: value=7 unit=A
